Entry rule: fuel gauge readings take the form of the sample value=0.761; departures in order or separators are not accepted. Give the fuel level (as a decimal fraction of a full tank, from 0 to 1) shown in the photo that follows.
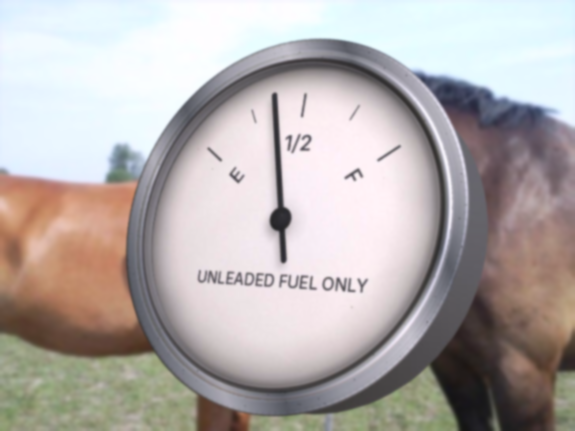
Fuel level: value=0.375
